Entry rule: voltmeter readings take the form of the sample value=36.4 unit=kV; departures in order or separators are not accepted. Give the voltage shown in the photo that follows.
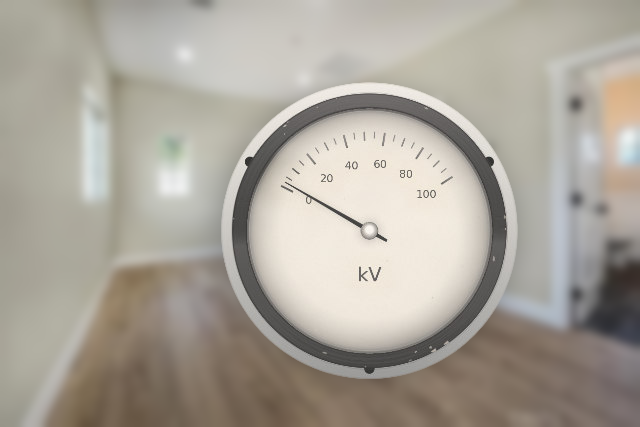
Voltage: value=2.5 unit=kV
